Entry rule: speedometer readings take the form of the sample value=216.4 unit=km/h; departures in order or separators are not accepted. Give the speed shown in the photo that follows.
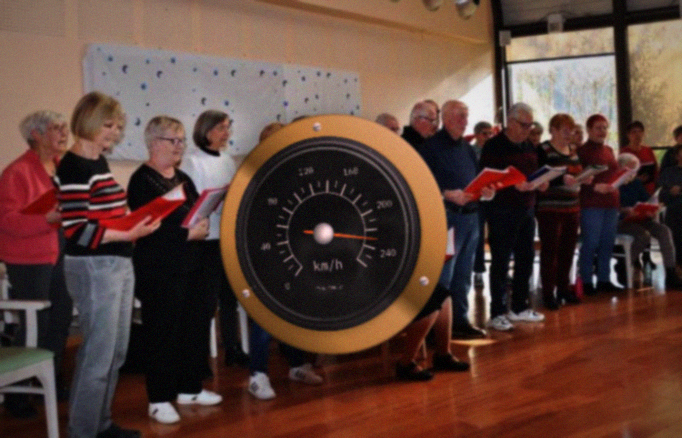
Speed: value=230 unit=km/h
